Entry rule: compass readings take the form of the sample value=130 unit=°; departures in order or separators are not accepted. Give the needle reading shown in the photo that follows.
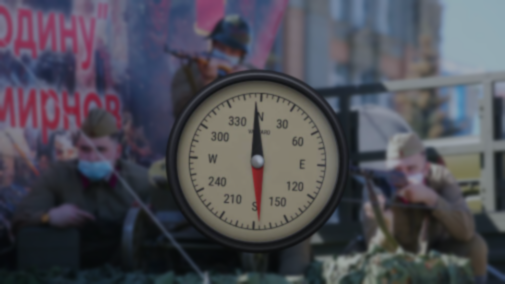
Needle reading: value=175 unit=°
